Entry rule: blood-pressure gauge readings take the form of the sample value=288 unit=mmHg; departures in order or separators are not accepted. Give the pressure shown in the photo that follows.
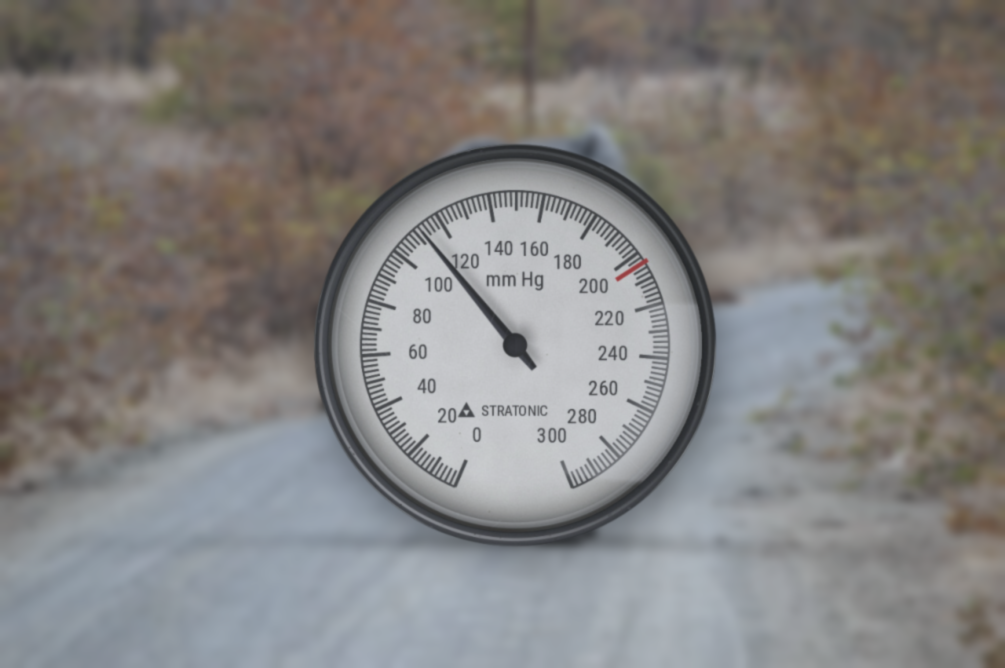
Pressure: value=112 unit=mmHg
